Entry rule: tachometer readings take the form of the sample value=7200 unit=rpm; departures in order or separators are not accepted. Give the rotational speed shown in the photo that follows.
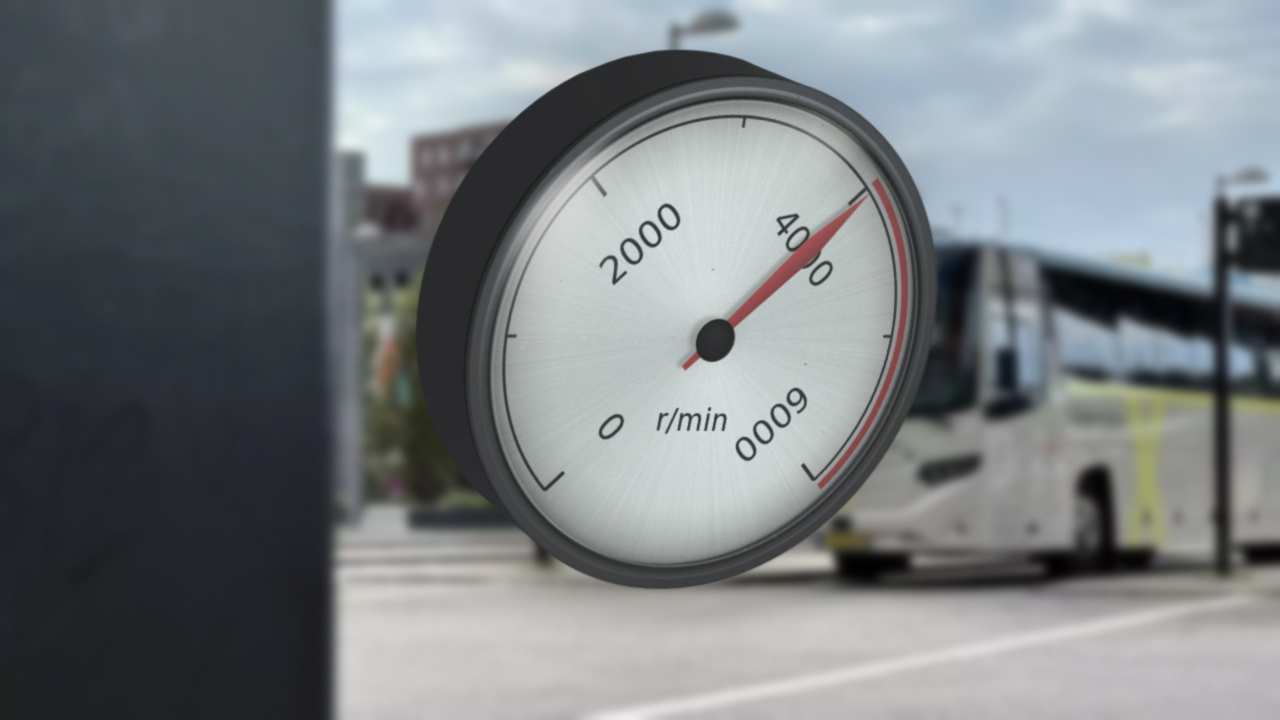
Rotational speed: value=4000 unit=rpm
